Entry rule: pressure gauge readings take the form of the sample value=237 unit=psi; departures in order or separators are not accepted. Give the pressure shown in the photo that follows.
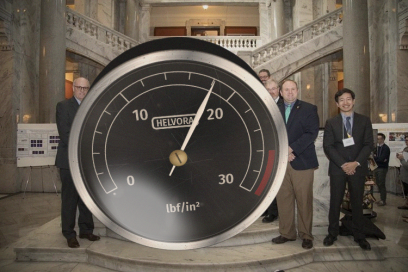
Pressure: value=18 unit=psi
